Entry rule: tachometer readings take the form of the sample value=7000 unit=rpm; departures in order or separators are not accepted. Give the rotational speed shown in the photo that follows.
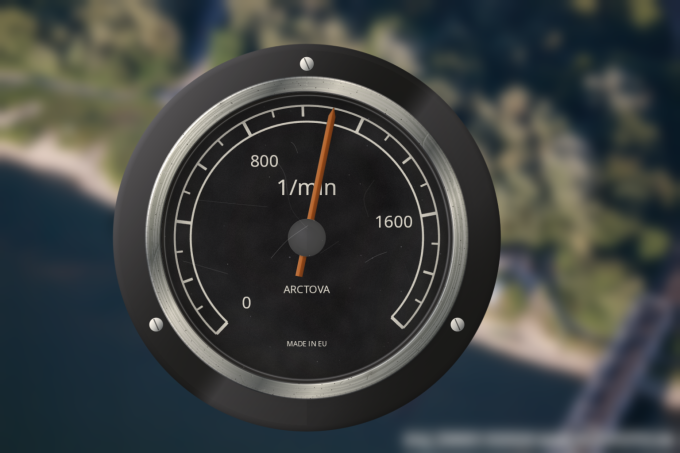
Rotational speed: value=1100 unit=rpm
